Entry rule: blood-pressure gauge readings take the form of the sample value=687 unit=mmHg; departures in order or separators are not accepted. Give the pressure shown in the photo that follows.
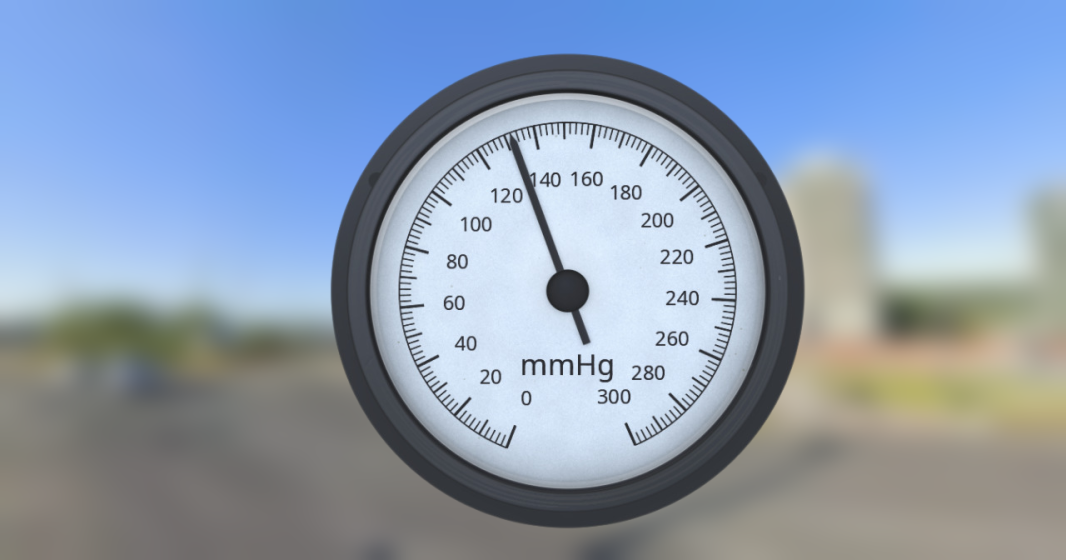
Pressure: value=132 unit=mmHg
